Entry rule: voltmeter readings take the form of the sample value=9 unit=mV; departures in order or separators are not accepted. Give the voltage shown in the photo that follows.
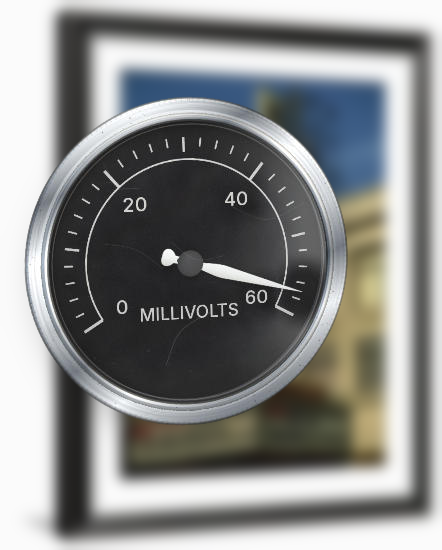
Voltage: value=57 unit=mV
